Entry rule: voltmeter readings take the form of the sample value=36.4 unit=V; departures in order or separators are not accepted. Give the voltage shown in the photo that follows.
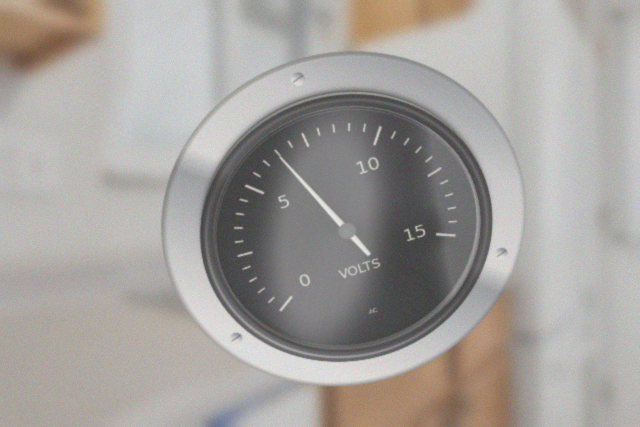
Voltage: value=6.5 unit=V
